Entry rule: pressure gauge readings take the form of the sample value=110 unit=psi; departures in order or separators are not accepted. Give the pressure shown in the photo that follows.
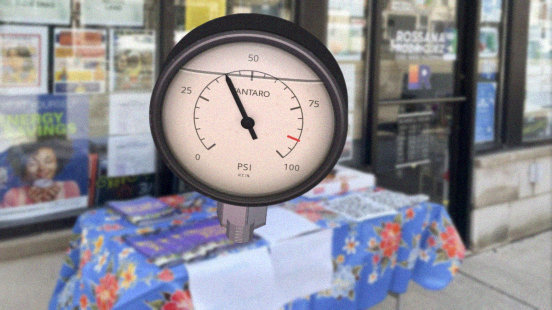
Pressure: value=40 unit=psi
